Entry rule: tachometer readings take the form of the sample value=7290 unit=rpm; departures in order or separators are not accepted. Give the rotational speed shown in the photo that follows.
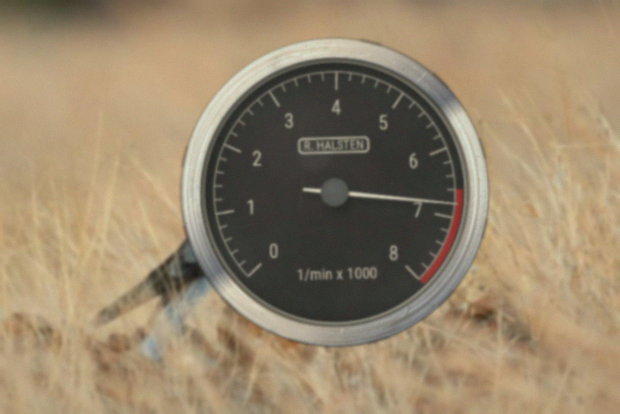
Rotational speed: value=6800 unit=rpm
